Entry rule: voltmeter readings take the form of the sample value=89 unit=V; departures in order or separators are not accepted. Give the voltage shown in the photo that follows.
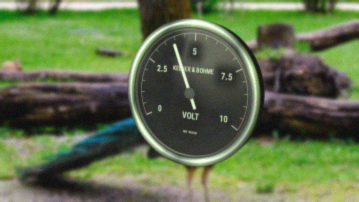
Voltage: value=4 unit=V
